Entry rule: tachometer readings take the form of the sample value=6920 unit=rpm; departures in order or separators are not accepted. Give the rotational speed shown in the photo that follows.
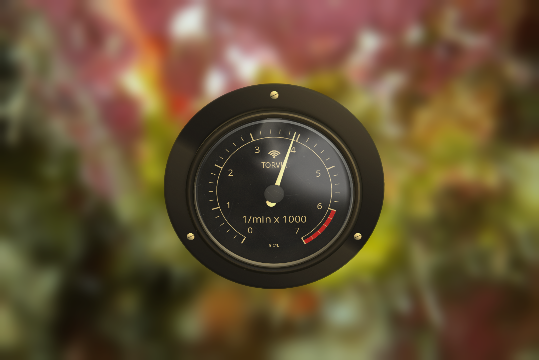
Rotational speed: value=3900 unit=rpm
